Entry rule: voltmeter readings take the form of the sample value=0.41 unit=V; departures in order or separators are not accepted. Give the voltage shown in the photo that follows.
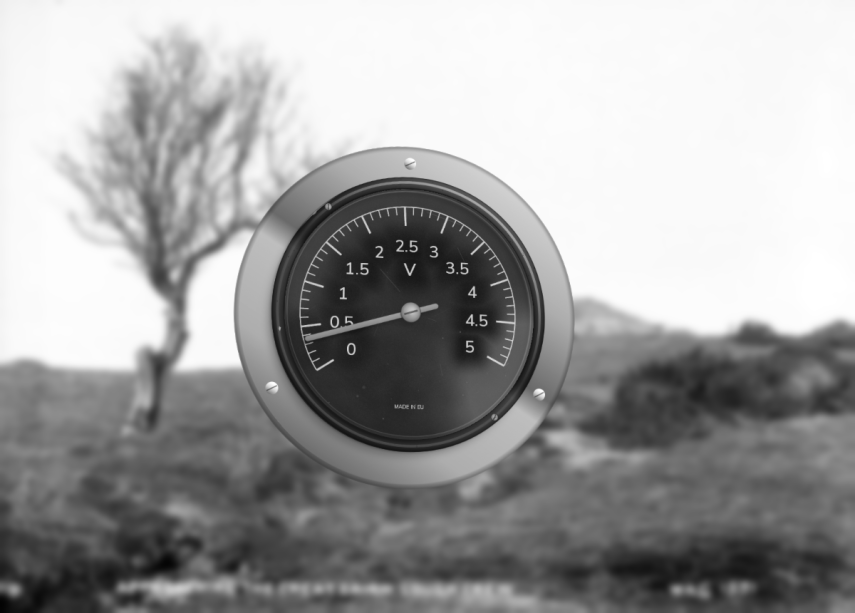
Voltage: value=0.35 unit=V
